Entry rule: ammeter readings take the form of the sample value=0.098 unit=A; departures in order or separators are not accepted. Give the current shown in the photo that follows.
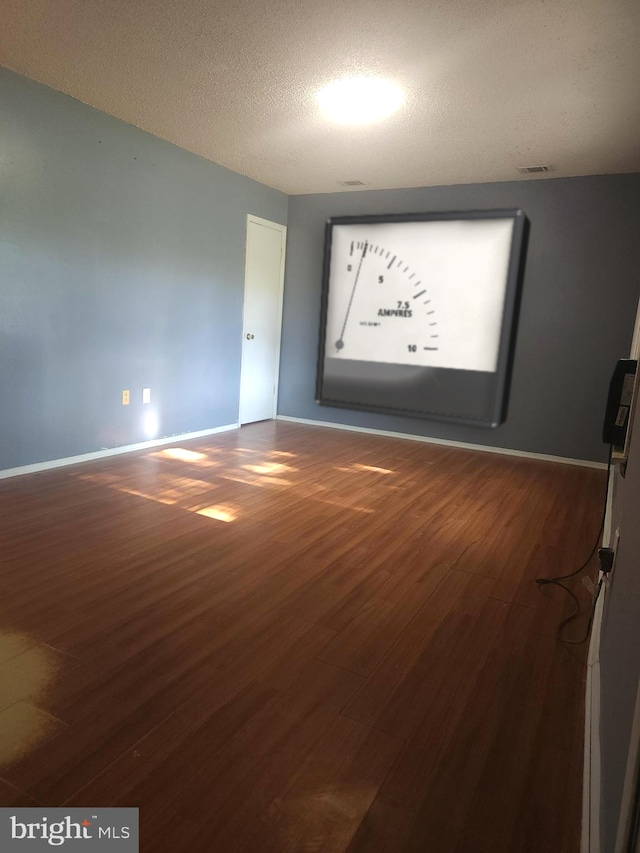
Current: value=2.5 unit=A
